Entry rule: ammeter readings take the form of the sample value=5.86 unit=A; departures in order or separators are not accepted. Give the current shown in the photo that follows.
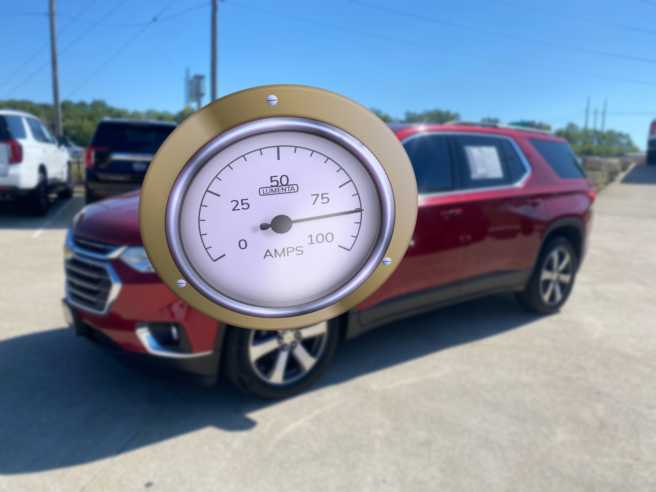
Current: value=85 unit=A
